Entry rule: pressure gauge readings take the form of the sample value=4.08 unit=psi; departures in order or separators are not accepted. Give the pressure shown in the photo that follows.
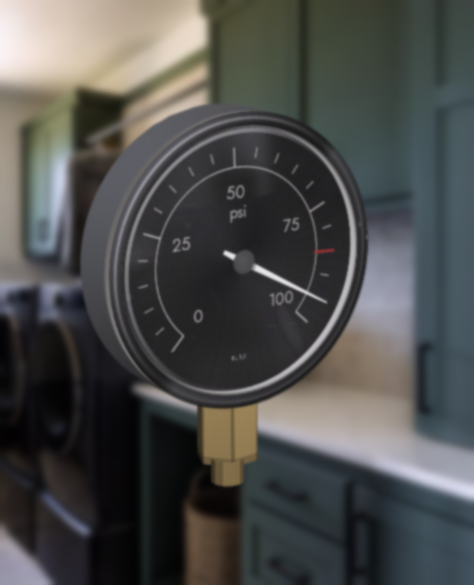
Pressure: value=95 unit=psi
